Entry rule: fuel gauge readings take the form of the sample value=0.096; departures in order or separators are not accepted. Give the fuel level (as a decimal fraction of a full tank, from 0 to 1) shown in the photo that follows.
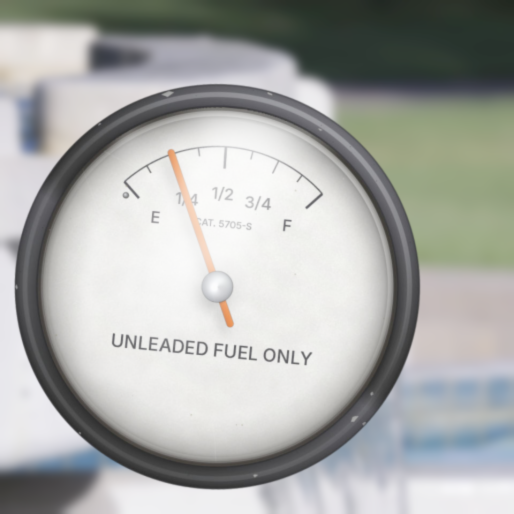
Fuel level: value=0.25
